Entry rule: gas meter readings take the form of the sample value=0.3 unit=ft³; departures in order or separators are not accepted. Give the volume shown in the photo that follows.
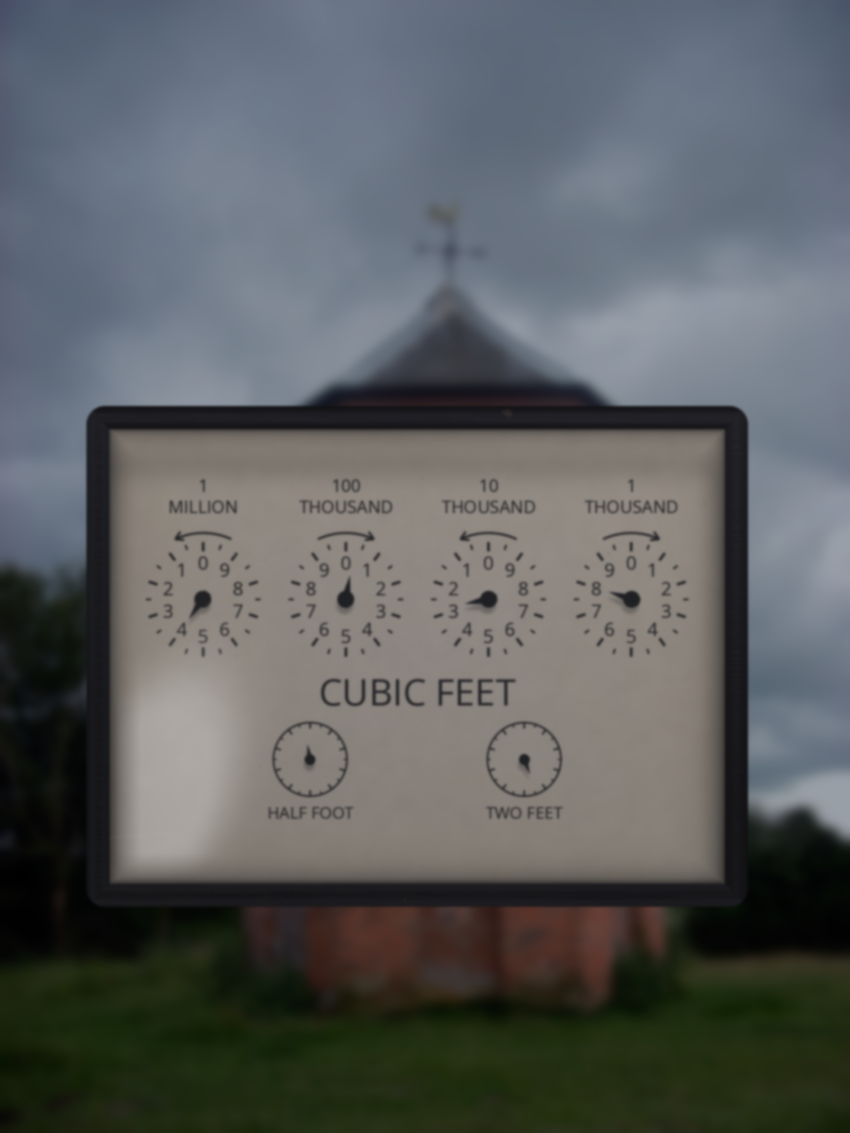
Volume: value=402800 unit=ft³
